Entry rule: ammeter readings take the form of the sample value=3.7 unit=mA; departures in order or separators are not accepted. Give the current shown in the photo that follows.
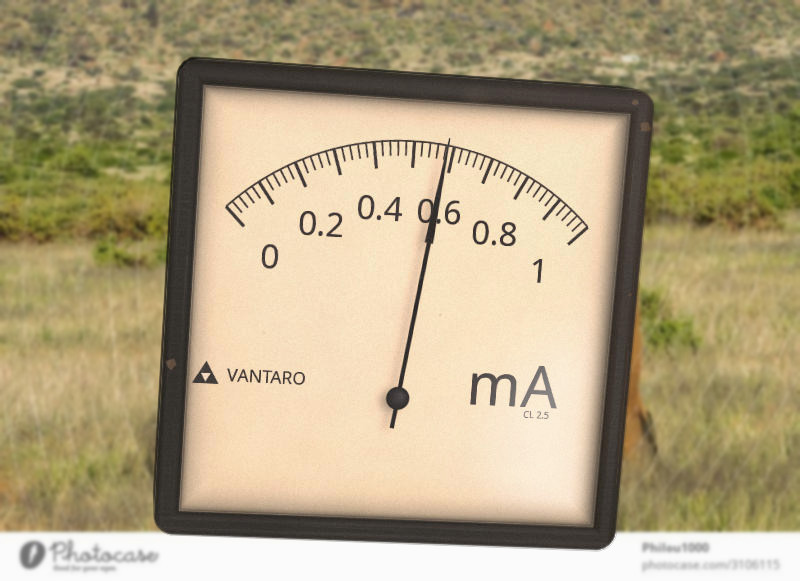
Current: value=0.58 unit=mA
